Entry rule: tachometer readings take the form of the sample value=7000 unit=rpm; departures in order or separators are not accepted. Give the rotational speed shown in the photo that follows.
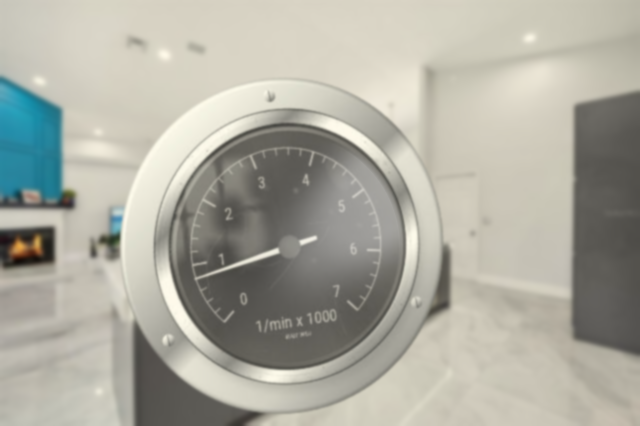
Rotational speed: value=800 unit=rpm
